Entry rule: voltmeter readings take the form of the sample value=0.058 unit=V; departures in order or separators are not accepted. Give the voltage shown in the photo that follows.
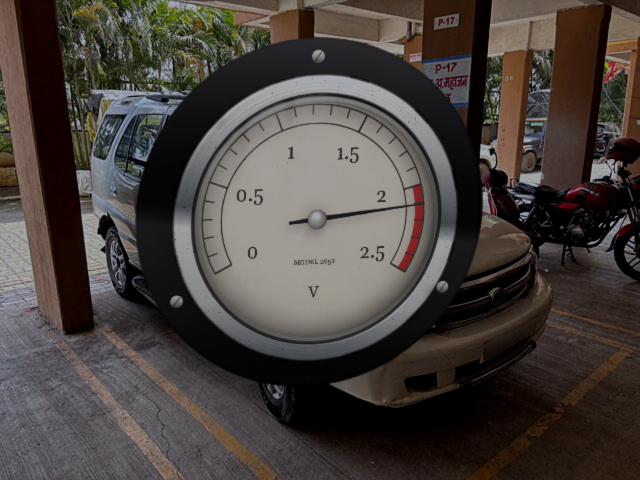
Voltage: value=2.1 unit=V
